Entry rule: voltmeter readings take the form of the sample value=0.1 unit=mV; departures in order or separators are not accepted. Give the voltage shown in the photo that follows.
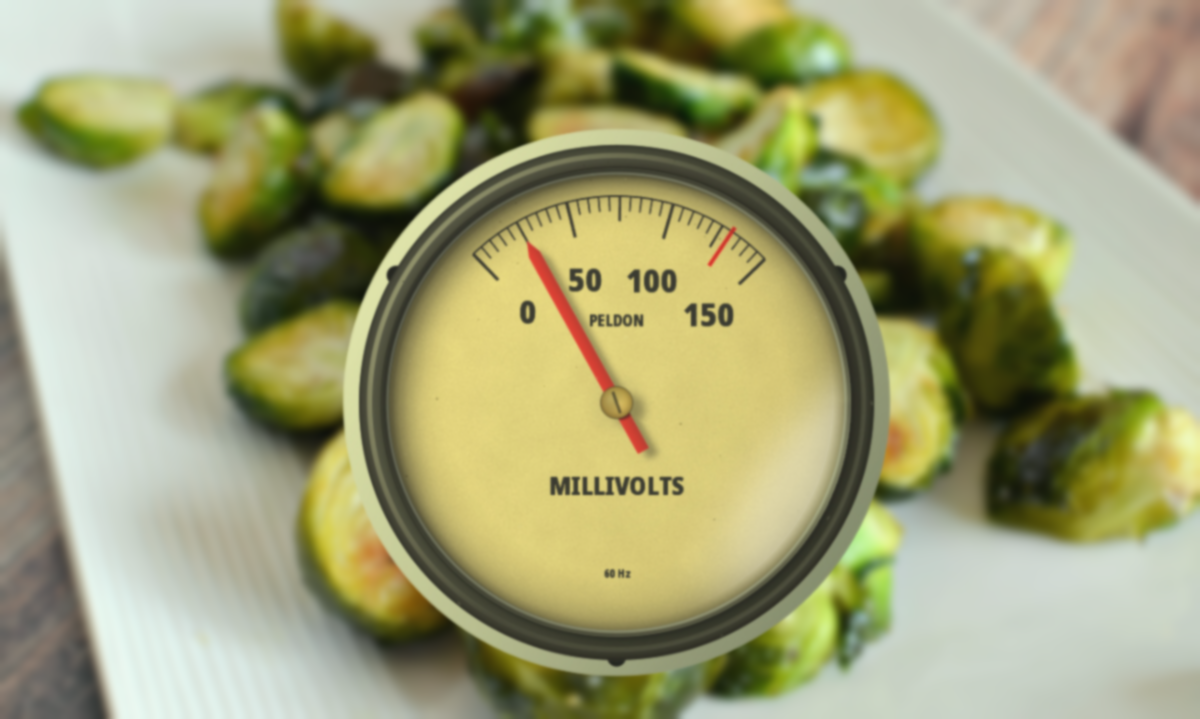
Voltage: value=25 unit=mV
